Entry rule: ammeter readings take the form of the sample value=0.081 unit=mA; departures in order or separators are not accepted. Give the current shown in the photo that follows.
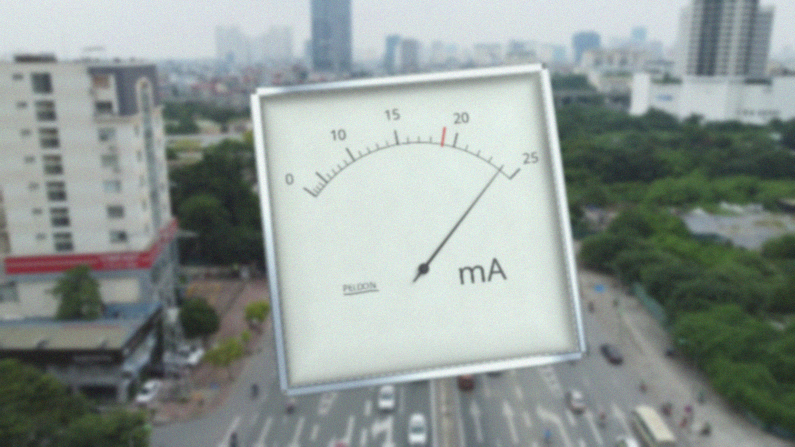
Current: value=24 unit=mA
